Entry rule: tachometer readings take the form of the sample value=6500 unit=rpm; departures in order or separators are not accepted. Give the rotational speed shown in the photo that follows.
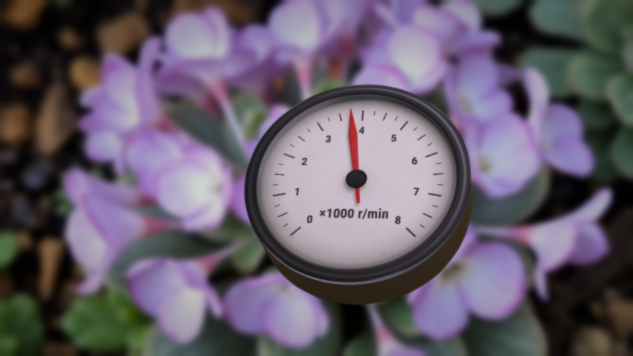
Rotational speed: value=3750 unit=rpm
